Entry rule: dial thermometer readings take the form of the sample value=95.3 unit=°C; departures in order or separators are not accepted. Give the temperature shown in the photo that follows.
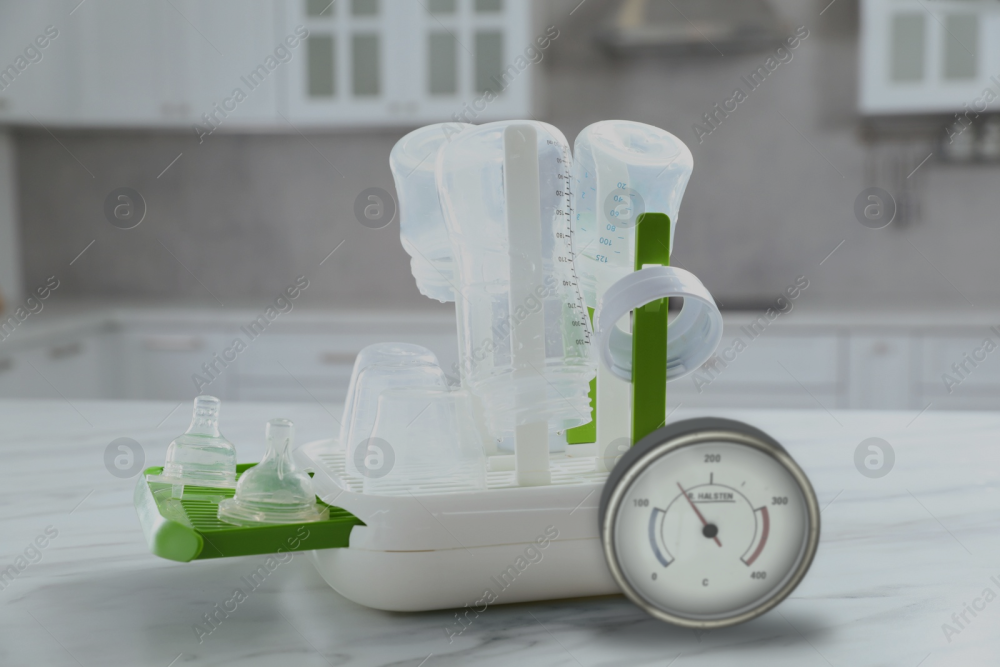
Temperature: value=150 unit=°C
